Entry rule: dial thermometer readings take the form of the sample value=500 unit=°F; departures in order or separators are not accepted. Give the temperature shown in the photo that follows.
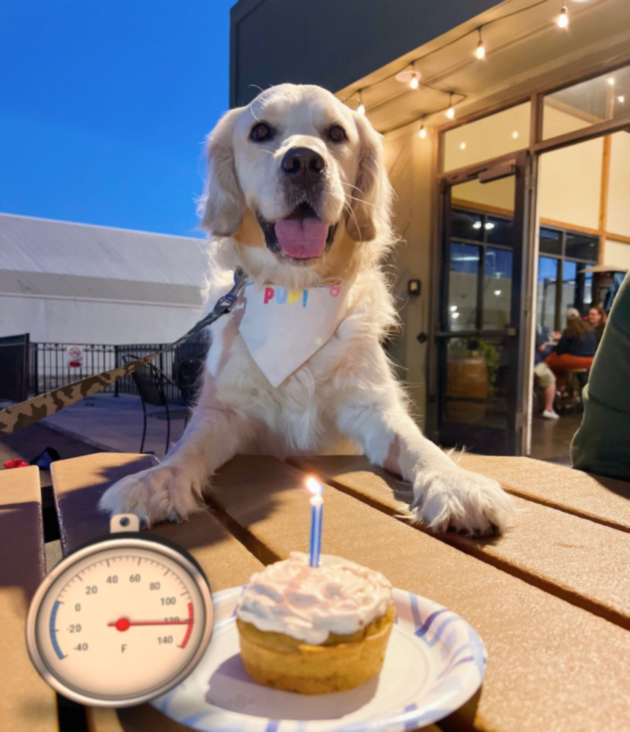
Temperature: value=120 unit=°F
